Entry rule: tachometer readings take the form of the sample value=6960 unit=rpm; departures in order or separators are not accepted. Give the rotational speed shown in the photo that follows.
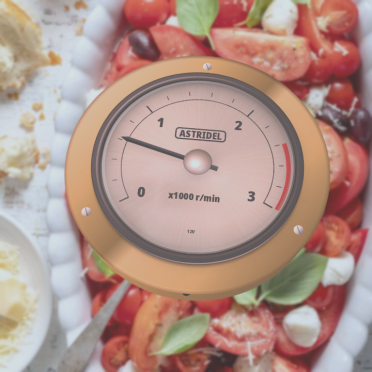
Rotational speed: value=600 unit=rpm
